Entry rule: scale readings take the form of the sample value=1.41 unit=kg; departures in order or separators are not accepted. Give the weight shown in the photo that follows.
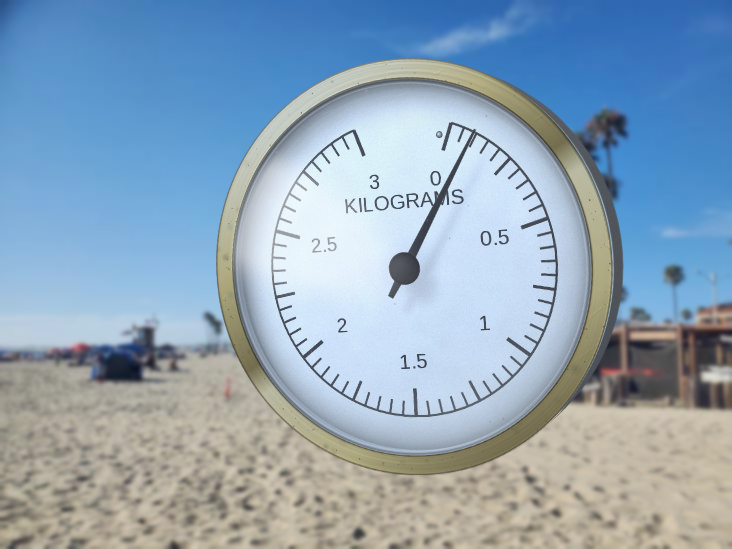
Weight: value=0.1 unit=kg
